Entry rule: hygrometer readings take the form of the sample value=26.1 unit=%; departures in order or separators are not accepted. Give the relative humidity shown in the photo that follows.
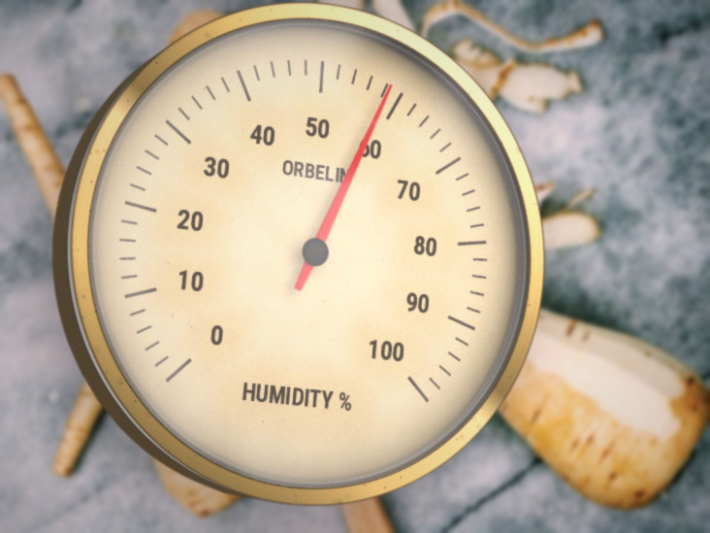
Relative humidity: value=58 unit=%
